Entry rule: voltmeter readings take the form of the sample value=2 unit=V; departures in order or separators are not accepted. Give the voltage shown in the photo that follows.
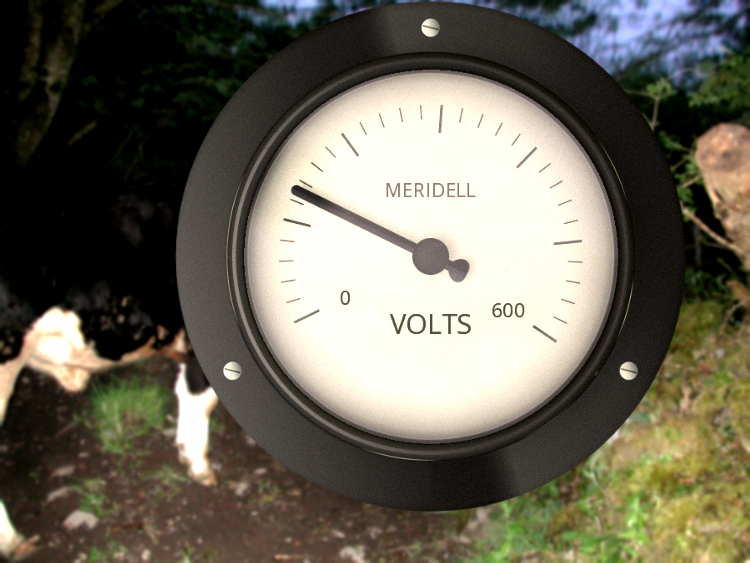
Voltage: value=130 unit=V
